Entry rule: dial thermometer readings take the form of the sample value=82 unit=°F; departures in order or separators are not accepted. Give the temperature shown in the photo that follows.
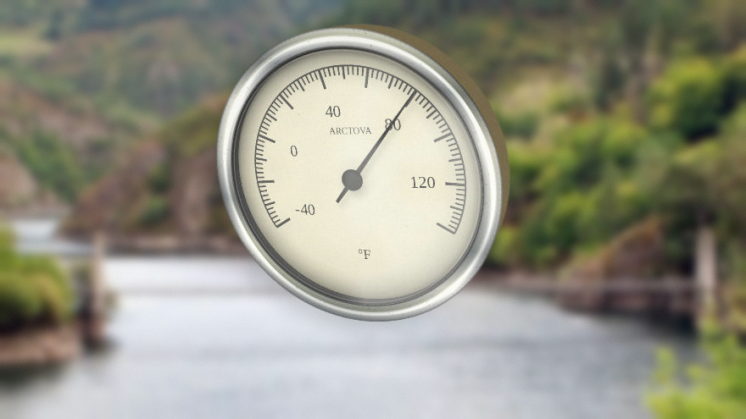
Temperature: value=80 unit=°F
